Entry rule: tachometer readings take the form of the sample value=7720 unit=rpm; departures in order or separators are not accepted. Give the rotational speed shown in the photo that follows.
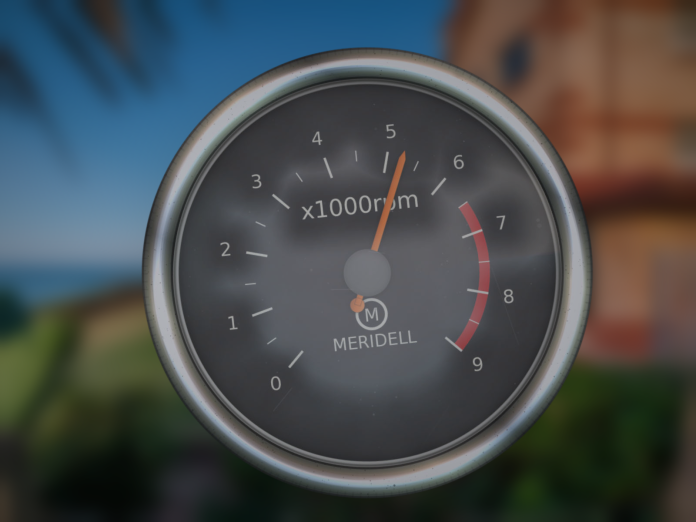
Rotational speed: value=5250 unit=rpm
